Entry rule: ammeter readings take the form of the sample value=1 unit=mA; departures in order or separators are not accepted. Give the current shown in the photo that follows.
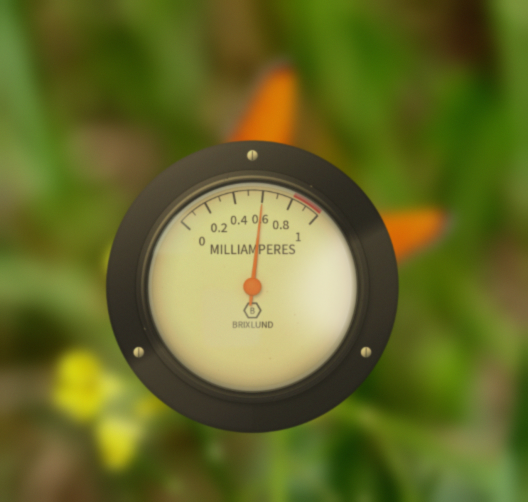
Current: value=0.6 unit=mA
